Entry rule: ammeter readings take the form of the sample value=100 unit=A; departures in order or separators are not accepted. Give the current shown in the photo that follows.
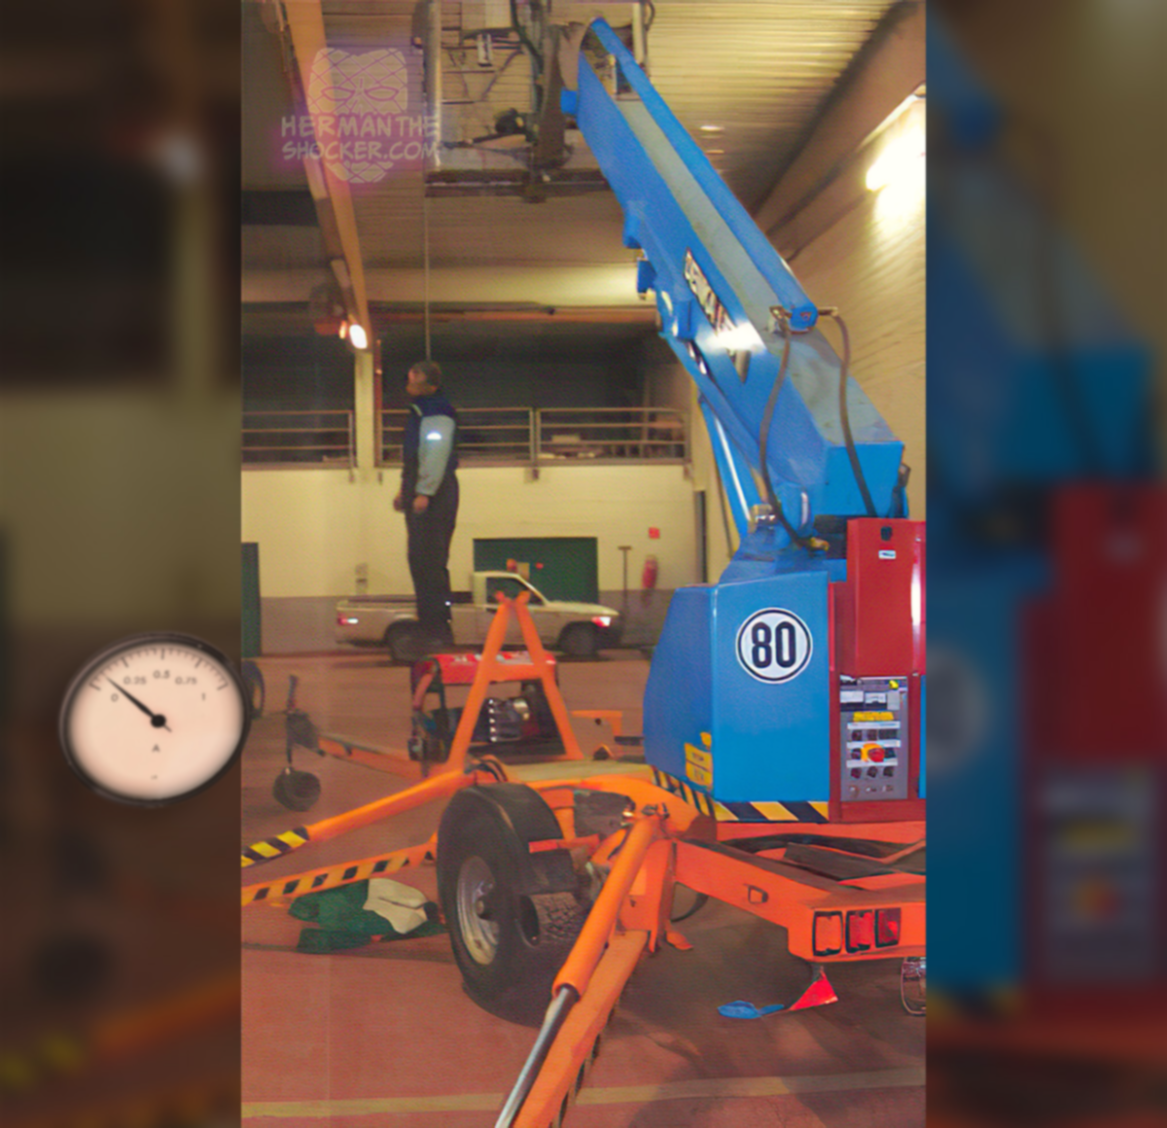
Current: value=0.1 unit=A
